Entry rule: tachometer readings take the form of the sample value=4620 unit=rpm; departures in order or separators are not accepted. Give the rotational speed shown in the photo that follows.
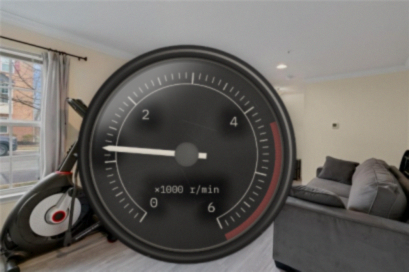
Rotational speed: value=1200 unit=rpm
